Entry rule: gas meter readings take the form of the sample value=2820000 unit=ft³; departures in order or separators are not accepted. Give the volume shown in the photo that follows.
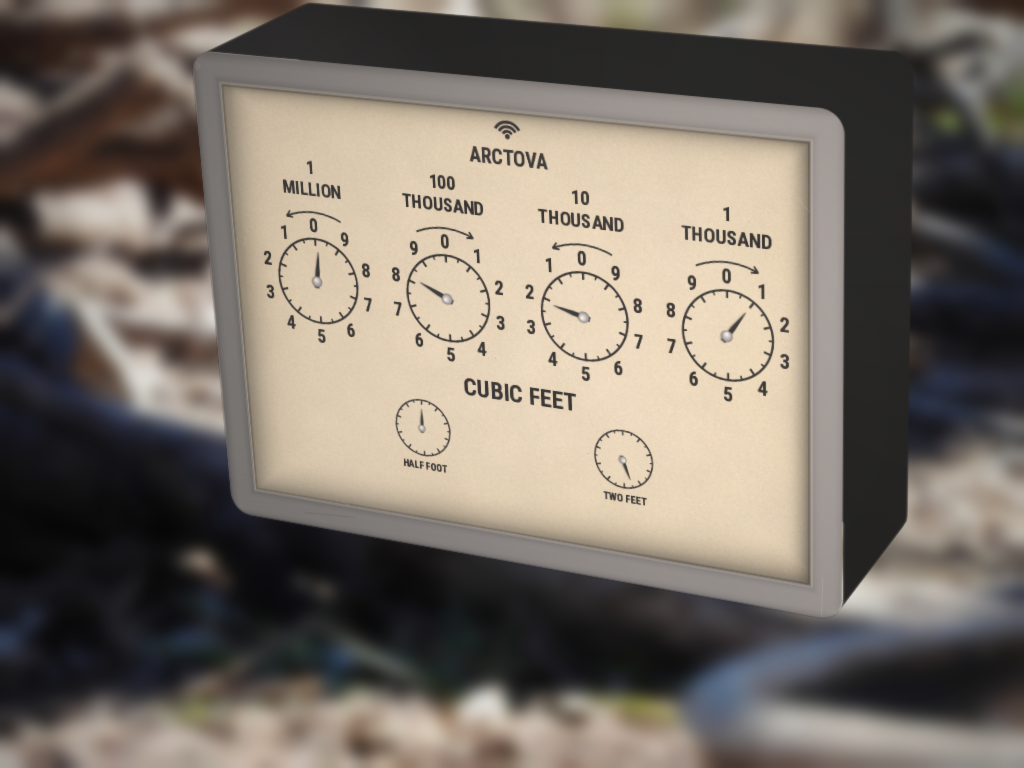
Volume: value=982100 unit=ft³
